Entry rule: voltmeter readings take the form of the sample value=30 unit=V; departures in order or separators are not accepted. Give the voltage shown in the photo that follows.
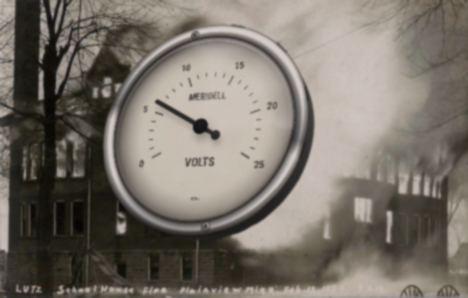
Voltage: value=6 unit=V
